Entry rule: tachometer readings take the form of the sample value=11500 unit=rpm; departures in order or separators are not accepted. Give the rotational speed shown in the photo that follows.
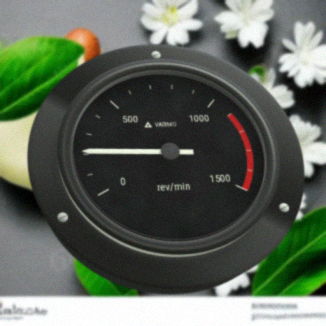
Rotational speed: value=200 unit=rpm
